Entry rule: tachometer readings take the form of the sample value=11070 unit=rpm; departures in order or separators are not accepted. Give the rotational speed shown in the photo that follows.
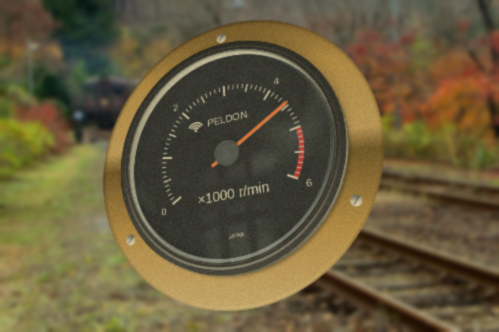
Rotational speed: value=4500 unit=rpm
